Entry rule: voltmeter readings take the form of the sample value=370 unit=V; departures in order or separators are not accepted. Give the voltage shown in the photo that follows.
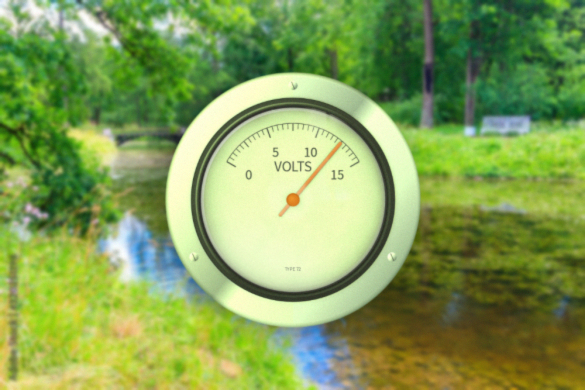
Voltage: value=12.5 unit=V
